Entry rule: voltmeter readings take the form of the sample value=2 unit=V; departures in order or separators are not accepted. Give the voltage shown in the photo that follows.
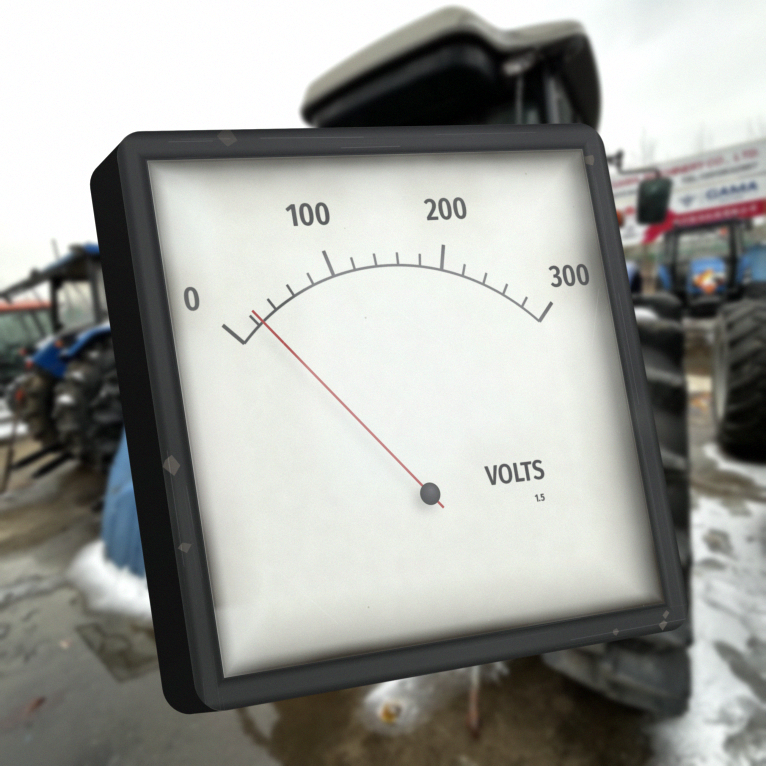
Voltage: value=20 unit=V
